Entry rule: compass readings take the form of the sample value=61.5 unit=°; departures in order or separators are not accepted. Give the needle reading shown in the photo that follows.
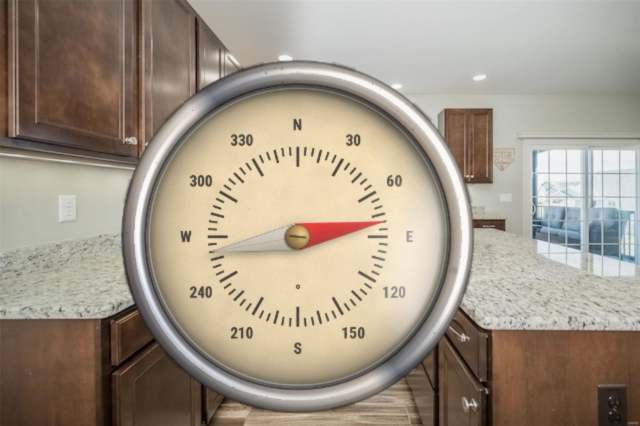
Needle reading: value=80 unit=°
